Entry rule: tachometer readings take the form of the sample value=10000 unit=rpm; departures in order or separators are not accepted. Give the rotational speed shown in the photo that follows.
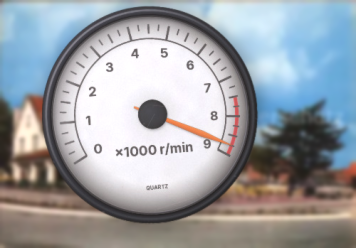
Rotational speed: value=8750 unit=rpm
